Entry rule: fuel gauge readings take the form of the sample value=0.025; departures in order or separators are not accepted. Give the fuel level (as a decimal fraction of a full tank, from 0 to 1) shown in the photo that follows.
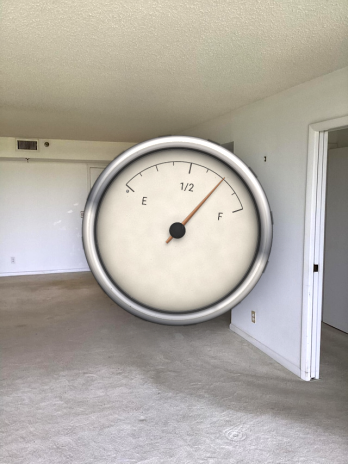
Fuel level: value=0.75
